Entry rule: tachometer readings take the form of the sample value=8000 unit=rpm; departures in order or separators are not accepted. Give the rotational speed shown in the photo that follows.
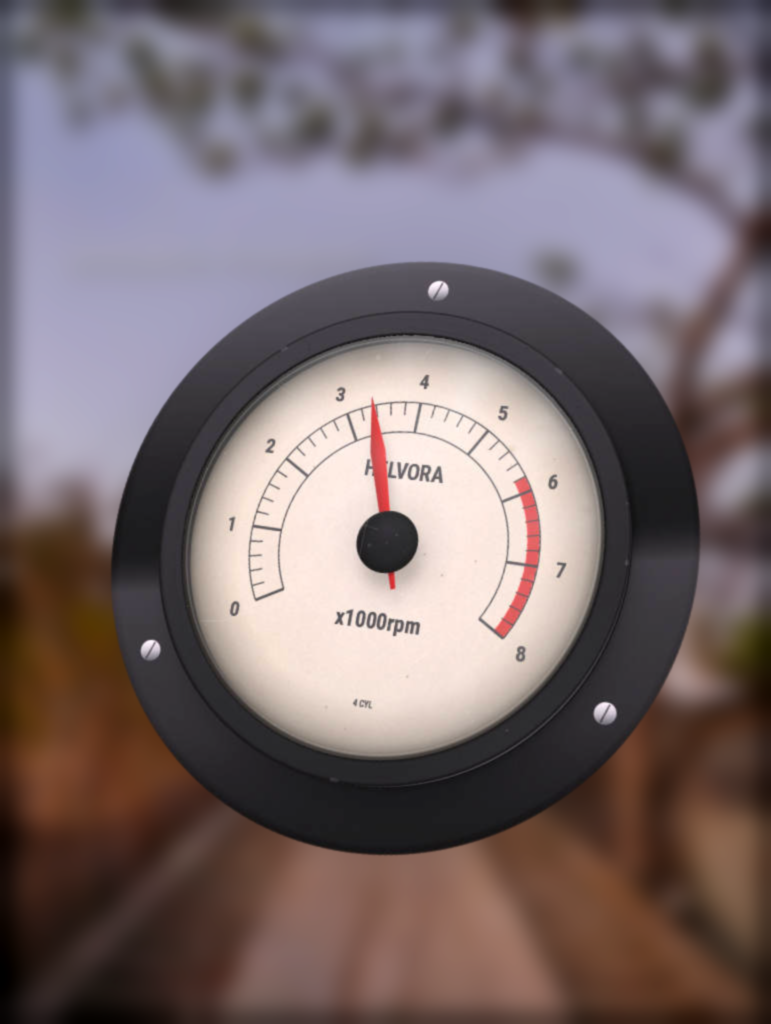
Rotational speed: value=3400 unit=rpm
